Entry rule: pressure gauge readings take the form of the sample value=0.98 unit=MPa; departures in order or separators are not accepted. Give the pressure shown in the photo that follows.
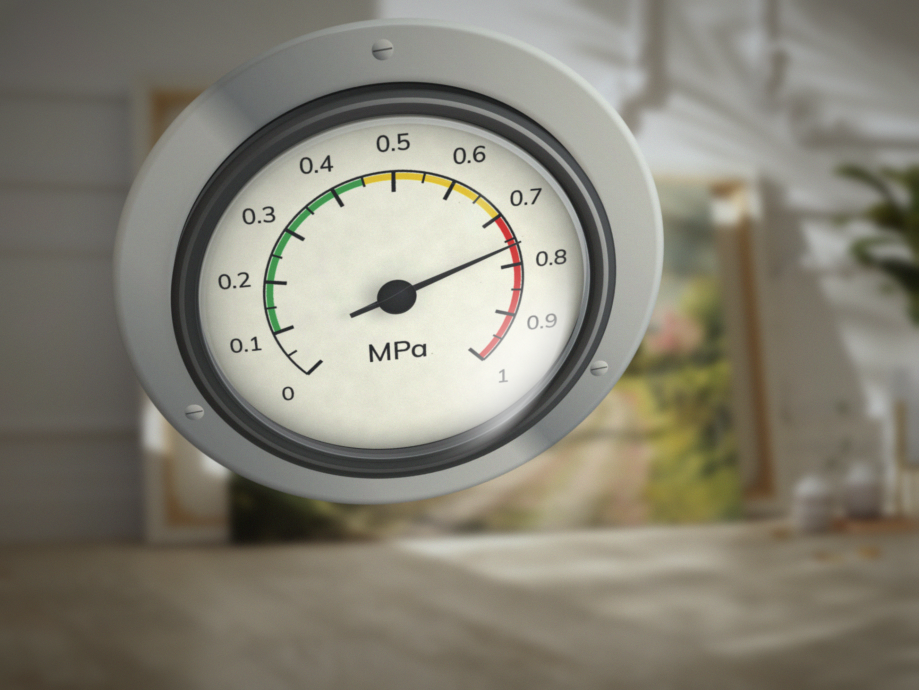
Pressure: value=0.75 unit=MPa
